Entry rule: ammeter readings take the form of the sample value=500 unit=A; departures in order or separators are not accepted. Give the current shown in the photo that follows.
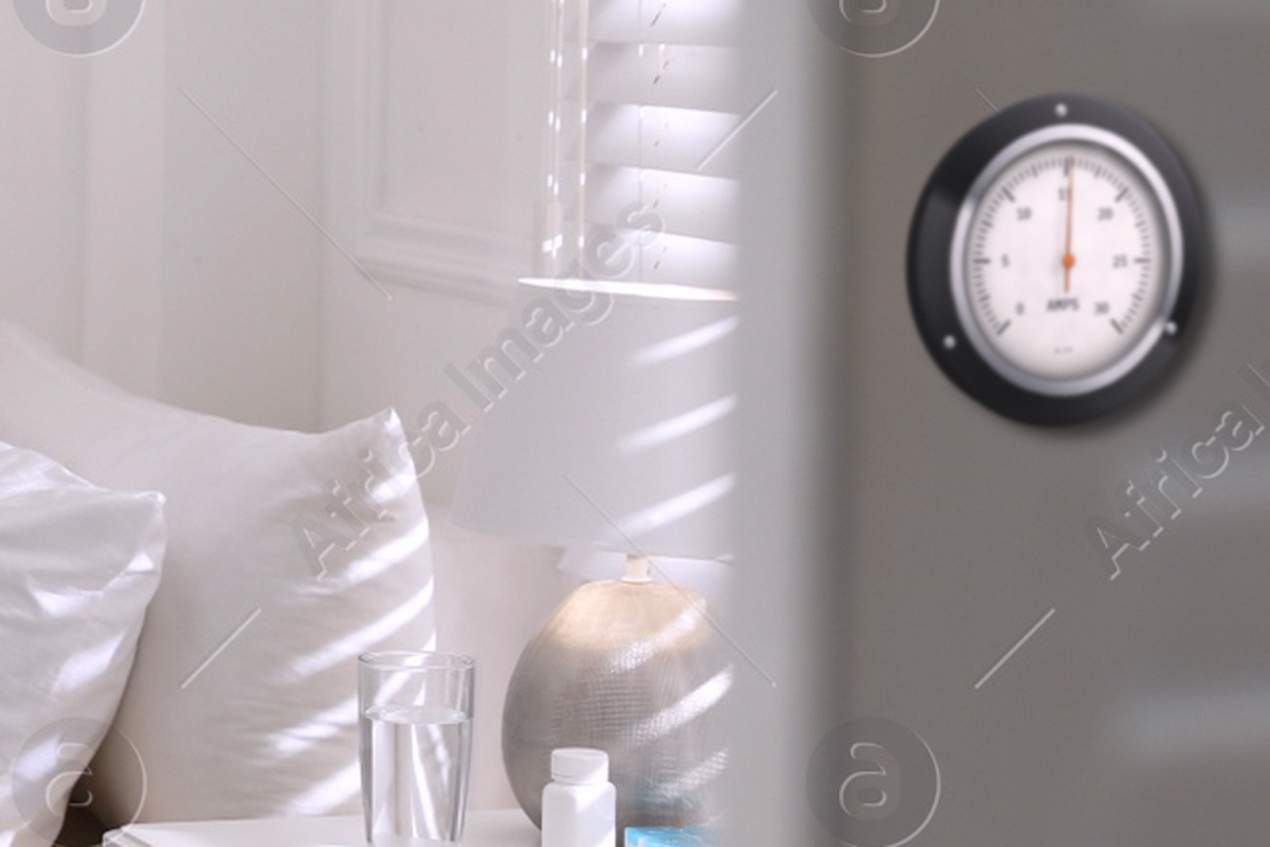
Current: value=15 unit=A
